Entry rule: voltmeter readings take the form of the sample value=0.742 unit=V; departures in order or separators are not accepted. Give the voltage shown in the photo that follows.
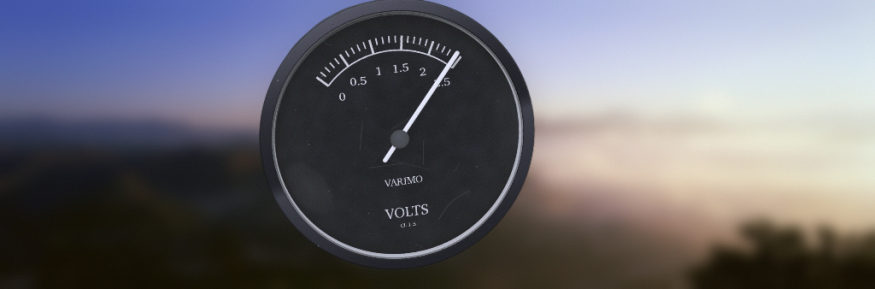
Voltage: value=2.4 unit=V
